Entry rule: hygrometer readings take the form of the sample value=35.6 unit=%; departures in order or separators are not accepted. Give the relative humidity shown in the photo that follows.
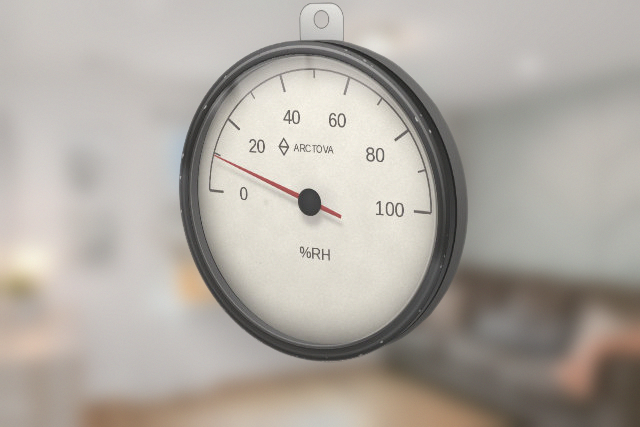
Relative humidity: value=10 unit=%
